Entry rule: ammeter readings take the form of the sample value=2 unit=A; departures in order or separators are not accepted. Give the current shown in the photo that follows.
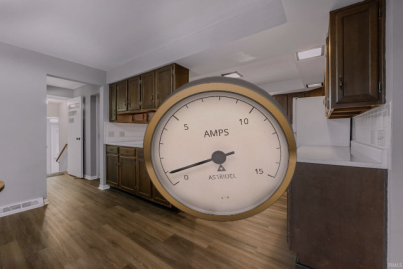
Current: value=1 unit=A
